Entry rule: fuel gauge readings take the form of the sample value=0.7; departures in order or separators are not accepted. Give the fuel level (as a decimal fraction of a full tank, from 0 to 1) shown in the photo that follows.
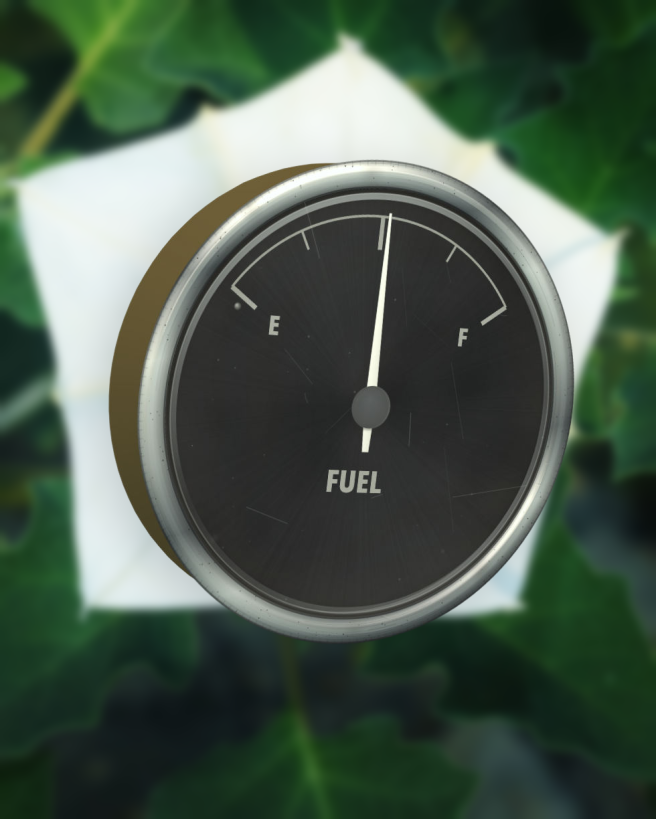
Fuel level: value=0.5
